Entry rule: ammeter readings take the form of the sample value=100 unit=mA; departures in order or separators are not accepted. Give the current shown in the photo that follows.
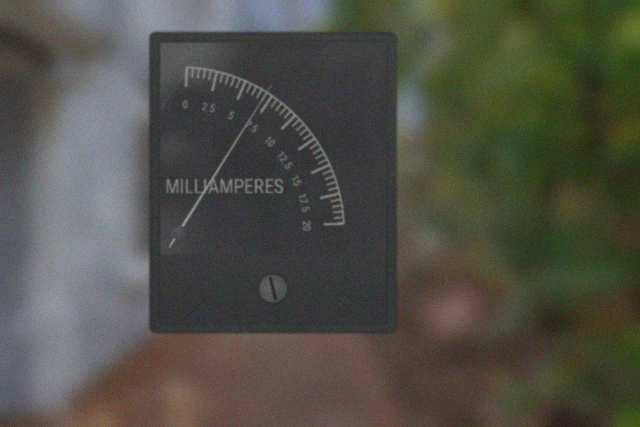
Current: value=7 unit=mA
